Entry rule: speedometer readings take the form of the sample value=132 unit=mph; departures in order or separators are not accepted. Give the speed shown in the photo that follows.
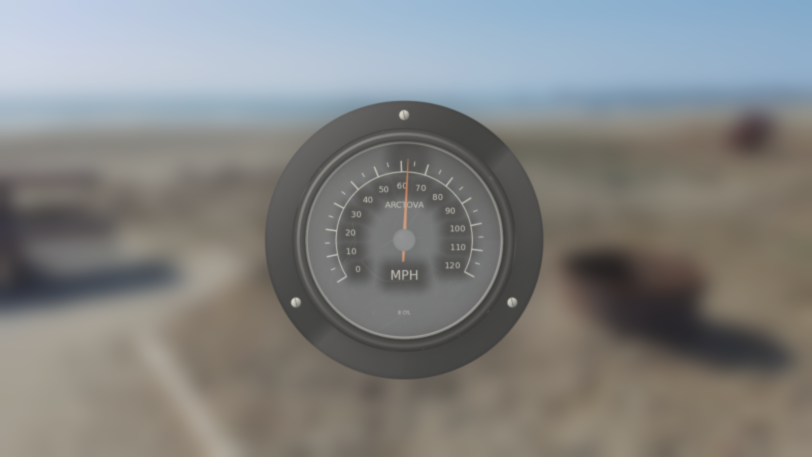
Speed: value=62.5 unit=mph
